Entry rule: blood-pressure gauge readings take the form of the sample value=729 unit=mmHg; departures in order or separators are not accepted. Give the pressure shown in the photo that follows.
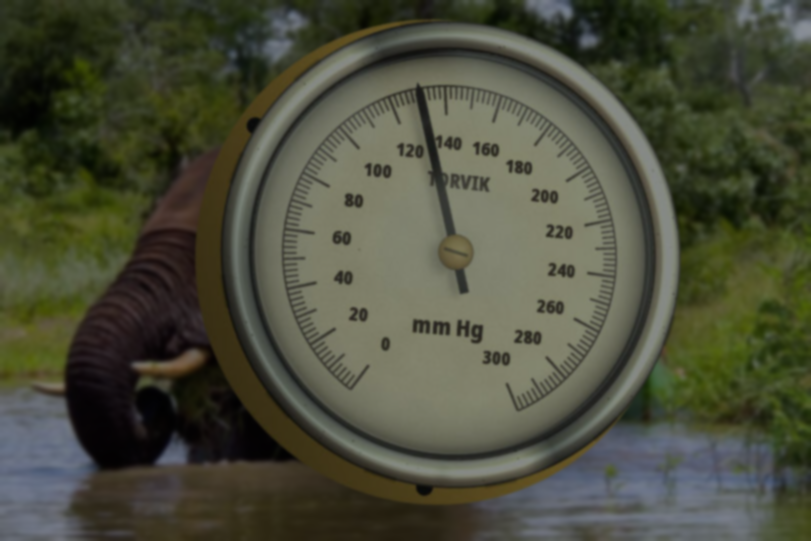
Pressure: value=130 unit=mmHg
